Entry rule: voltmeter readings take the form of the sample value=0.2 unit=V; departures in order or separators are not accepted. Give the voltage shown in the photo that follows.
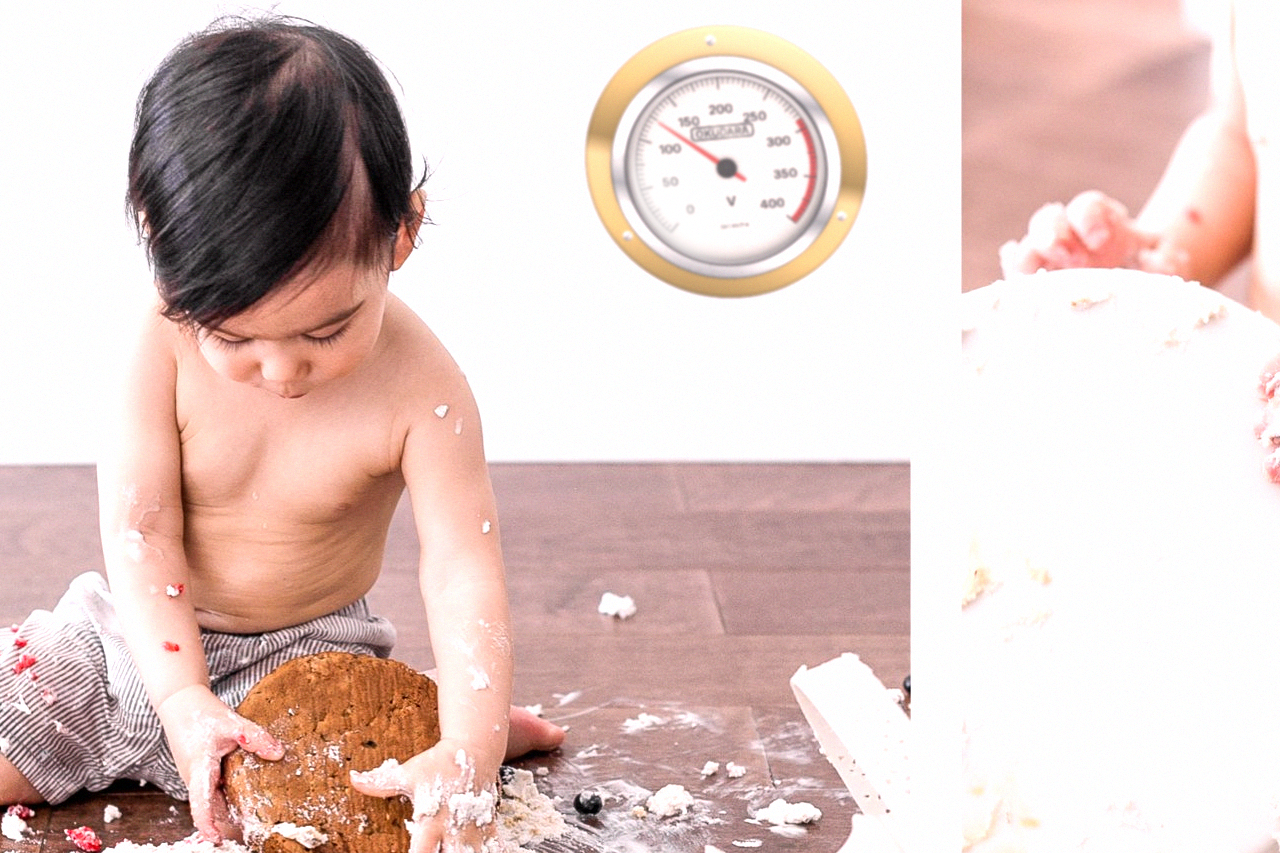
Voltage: value=125 unit=V
